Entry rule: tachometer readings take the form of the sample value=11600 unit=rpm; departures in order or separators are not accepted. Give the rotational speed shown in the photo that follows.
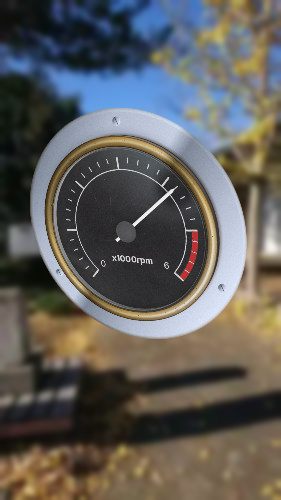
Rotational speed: value=4200 unit=rpm
